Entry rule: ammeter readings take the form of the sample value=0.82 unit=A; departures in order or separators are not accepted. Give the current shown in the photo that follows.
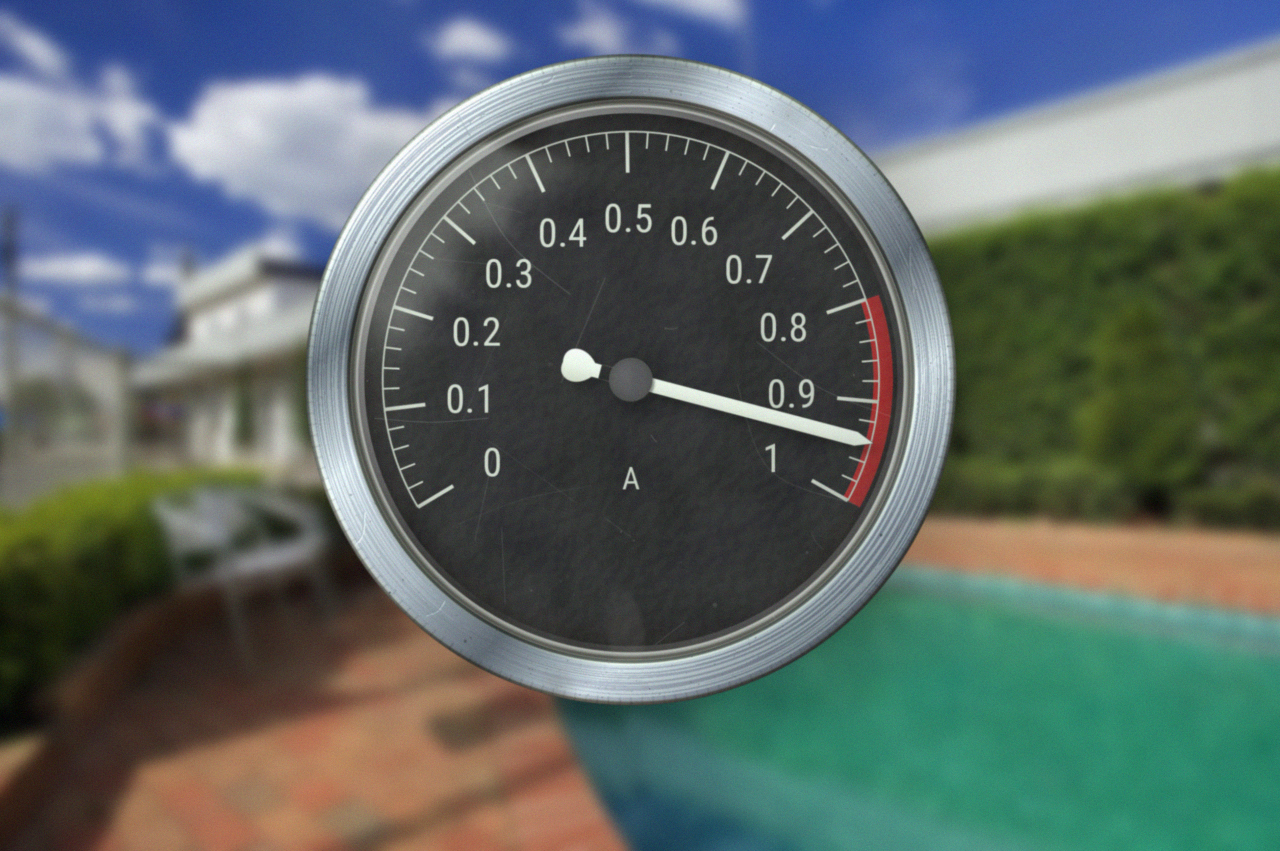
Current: value=0.94 unit=A
